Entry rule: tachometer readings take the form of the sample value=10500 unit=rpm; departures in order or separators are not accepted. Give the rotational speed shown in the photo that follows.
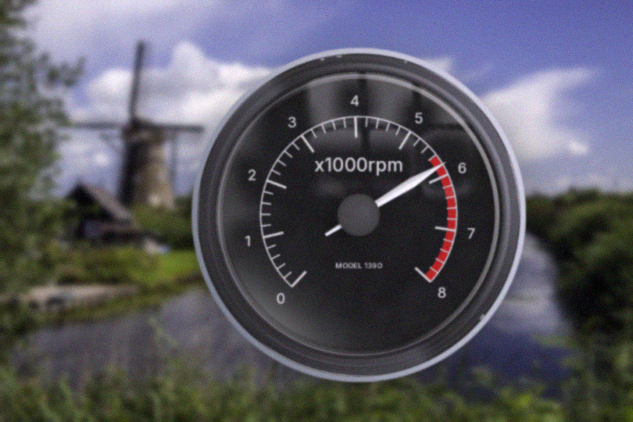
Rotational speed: value=5800 unit=rpm
